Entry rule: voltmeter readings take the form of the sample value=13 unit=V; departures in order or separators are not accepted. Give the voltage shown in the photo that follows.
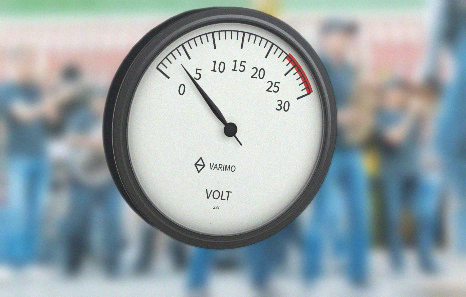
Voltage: value=3 unit=V
